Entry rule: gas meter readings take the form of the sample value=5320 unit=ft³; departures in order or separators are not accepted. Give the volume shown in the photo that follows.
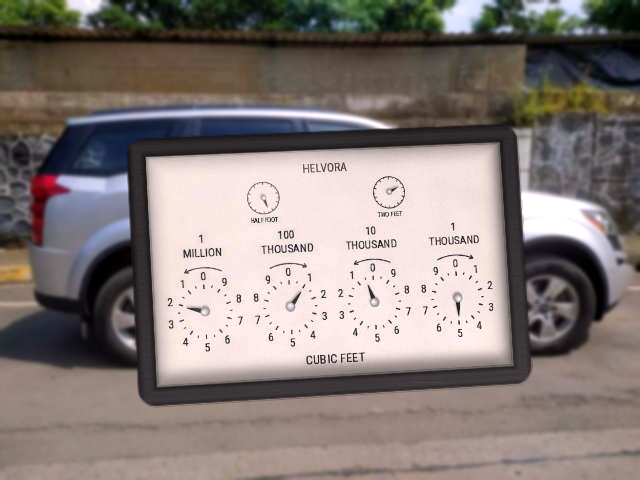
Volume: value=210500 unit=ft³
